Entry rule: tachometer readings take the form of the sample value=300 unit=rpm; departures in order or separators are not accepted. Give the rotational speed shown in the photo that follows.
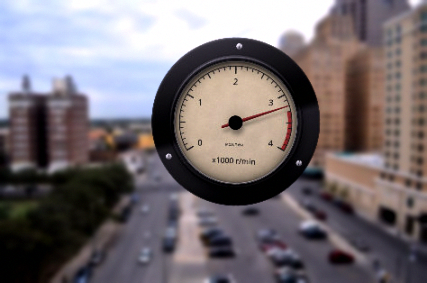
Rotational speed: value=3200 unit=rpm
